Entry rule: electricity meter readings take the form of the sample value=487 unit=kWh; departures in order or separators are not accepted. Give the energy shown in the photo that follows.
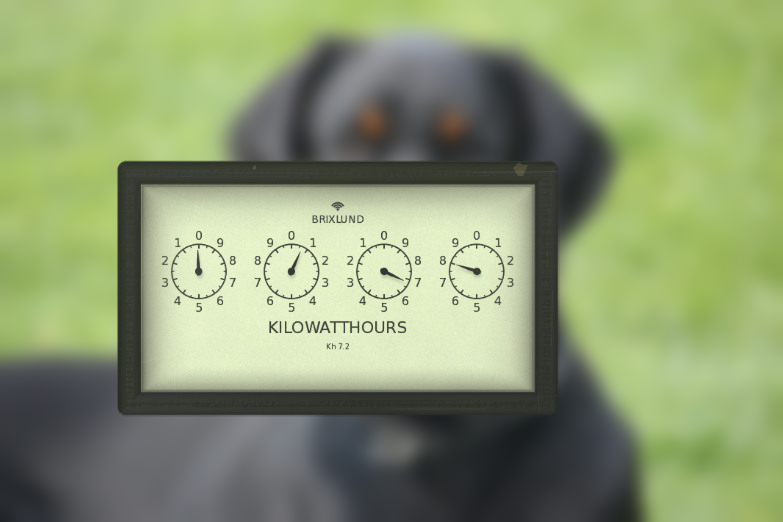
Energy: value=68 unit=kWh
